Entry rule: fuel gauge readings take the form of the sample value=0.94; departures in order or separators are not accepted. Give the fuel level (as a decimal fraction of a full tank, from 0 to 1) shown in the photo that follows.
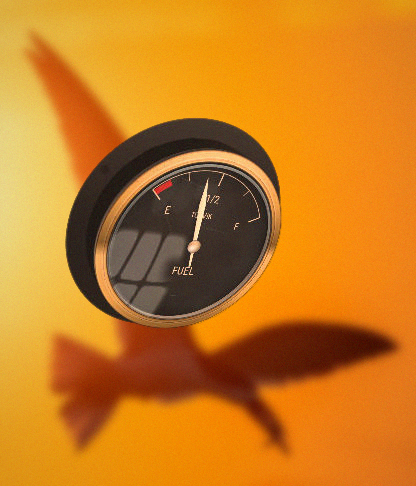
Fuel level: value=0.375
